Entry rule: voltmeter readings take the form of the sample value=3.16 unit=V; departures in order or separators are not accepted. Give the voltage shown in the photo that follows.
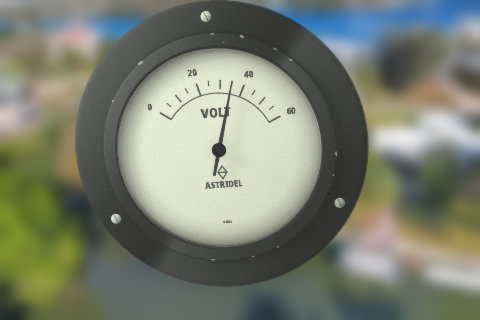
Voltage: value=35 unit=V
